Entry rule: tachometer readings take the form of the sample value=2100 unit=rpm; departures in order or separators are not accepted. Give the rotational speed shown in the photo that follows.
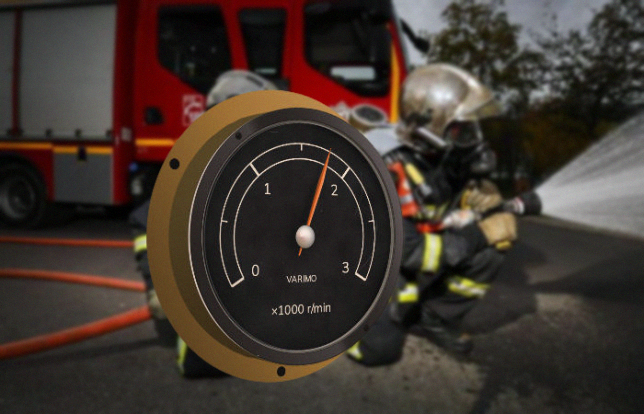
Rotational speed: value=1750 unit=rpm
